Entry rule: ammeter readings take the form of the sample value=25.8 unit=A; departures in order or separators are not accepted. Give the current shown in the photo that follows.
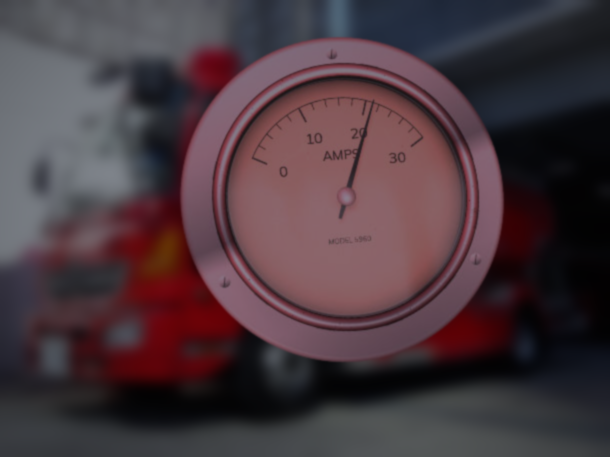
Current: value=21 unit=A
